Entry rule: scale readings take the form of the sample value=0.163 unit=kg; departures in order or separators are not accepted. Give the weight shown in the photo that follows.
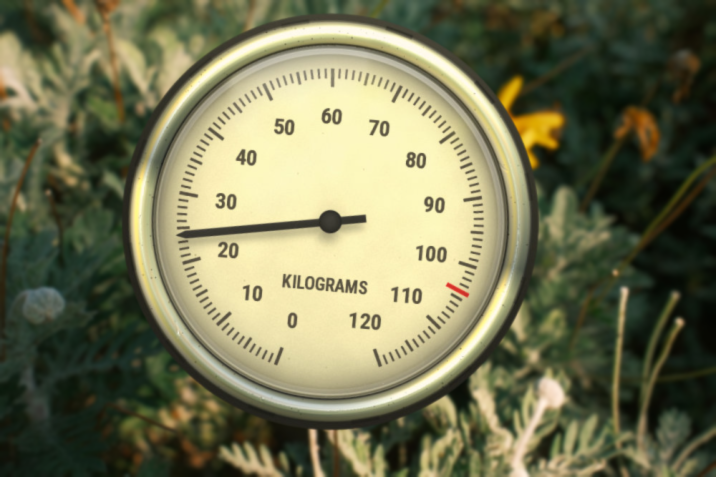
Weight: value=24 unit=kg
